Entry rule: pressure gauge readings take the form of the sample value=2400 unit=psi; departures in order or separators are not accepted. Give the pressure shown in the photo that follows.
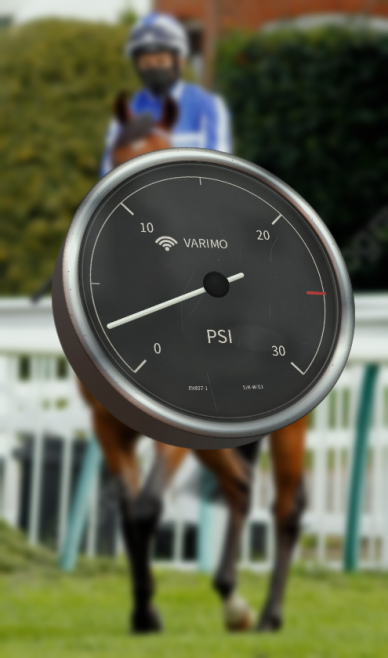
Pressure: value=2.5 unit=psi
